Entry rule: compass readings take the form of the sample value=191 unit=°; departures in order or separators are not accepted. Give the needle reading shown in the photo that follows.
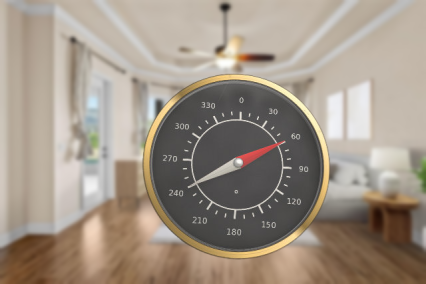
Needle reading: value=60 unit=°
